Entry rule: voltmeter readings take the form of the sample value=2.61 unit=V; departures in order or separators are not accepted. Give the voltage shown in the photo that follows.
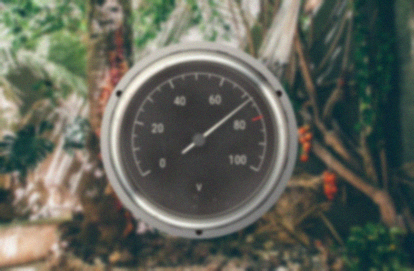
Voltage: value=72.5 unit=V
